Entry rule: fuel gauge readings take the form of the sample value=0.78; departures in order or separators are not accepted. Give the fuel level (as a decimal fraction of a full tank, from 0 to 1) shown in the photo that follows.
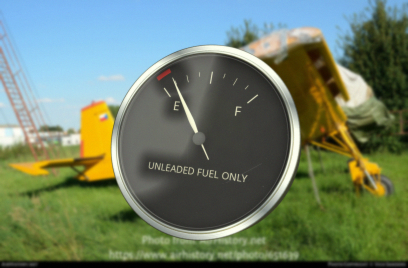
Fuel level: value=0.125
